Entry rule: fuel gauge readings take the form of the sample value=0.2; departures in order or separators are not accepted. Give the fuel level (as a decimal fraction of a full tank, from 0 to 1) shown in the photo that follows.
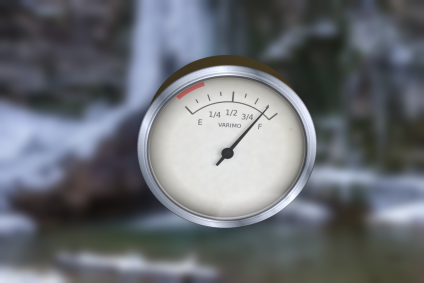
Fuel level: value=0.875
